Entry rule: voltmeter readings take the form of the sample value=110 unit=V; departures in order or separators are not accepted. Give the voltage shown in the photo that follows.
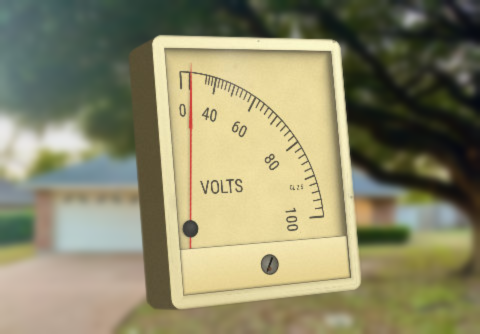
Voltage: value=20 unit=V
